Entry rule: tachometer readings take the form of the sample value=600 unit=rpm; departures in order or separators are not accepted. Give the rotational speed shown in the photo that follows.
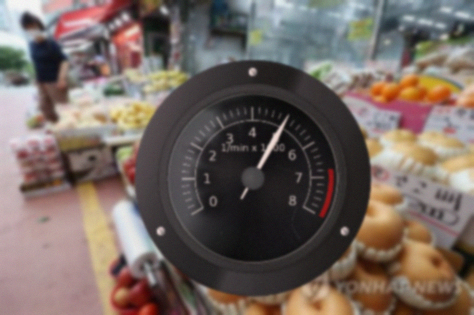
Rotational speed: value=5000 unit=rpm
